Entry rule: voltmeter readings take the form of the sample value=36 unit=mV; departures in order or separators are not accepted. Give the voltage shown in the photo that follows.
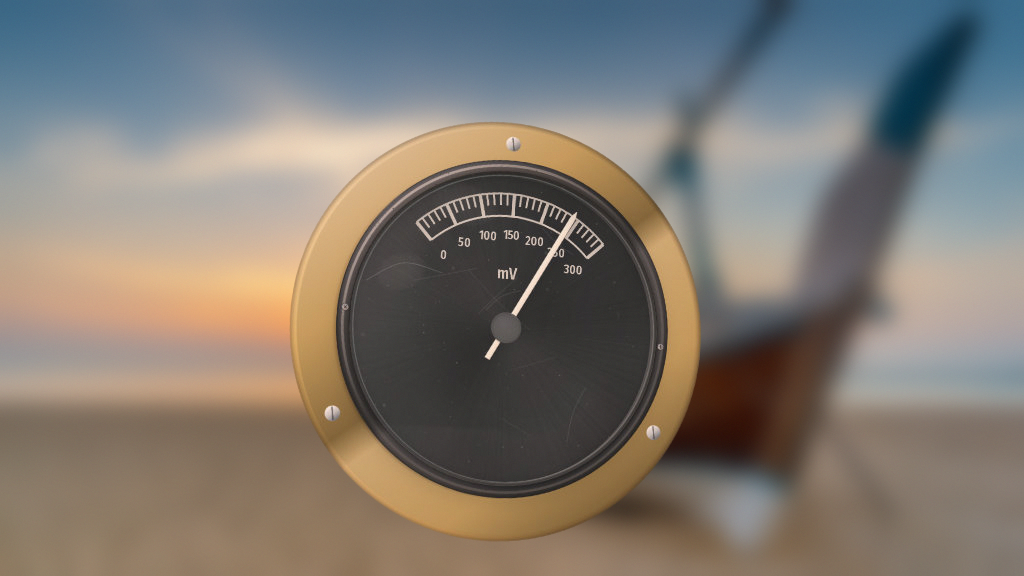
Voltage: value=240 unit=mV
